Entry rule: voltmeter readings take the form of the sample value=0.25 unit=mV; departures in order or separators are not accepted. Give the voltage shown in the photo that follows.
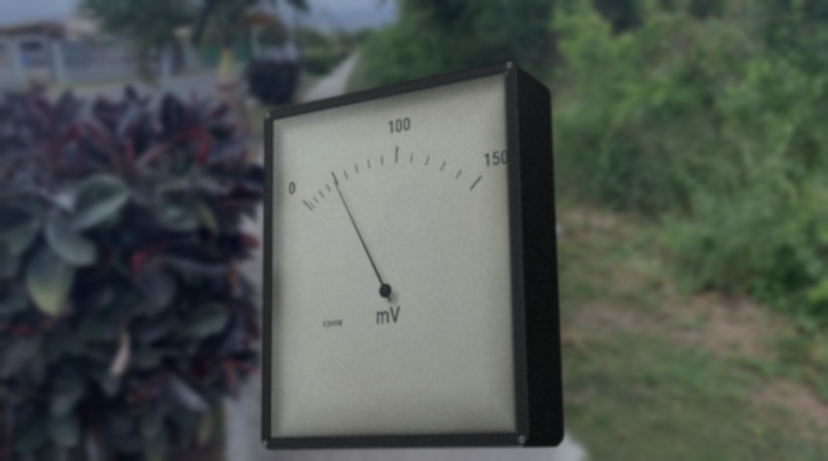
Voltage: value=50 unit=mV
